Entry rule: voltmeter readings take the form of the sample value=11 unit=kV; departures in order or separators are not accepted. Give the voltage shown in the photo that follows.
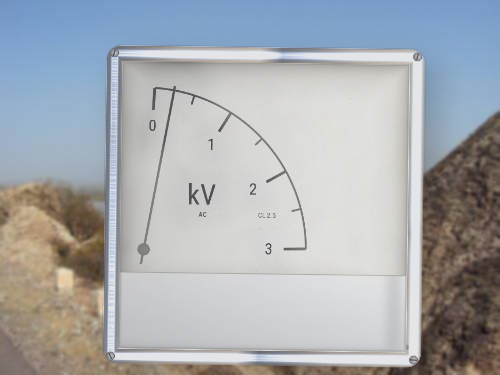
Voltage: value=0.25 unit=kV
